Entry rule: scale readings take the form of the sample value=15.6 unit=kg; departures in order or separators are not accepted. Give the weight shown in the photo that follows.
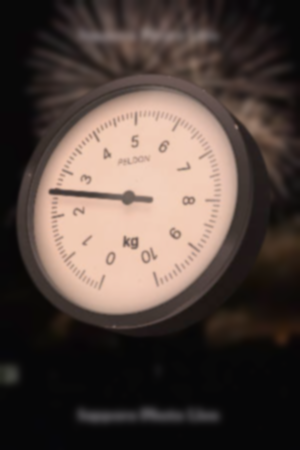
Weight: value=2.5 unit=kg
